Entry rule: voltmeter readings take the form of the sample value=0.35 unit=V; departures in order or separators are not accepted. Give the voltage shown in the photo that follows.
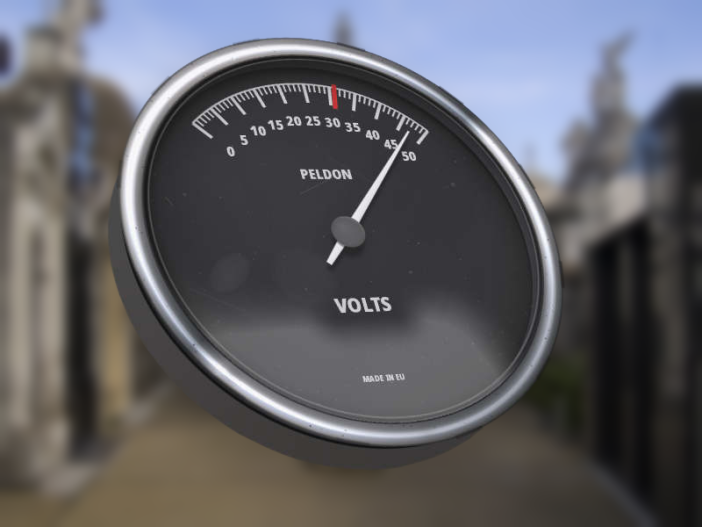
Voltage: value=47 unit=V
